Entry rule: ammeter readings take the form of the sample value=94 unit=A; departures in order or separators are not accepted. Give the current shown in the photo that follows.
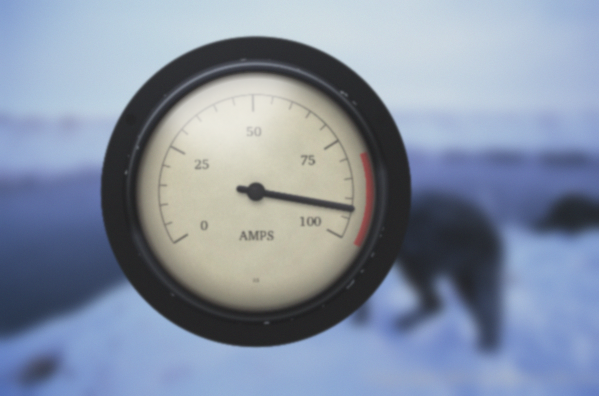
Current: value=92.5 unit=A
